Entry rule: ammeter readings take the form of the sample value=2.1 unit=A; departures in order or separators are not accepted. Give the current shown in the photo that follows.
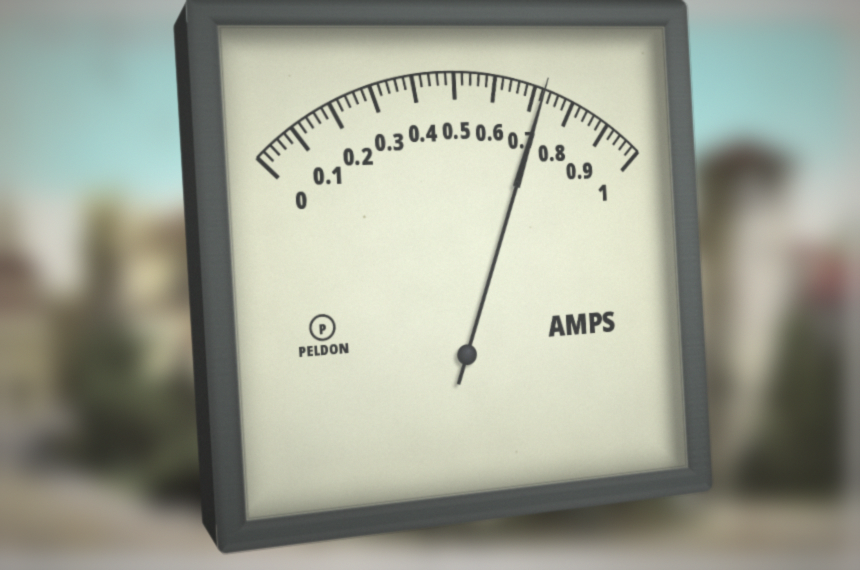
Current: value=0.72 unit=A
